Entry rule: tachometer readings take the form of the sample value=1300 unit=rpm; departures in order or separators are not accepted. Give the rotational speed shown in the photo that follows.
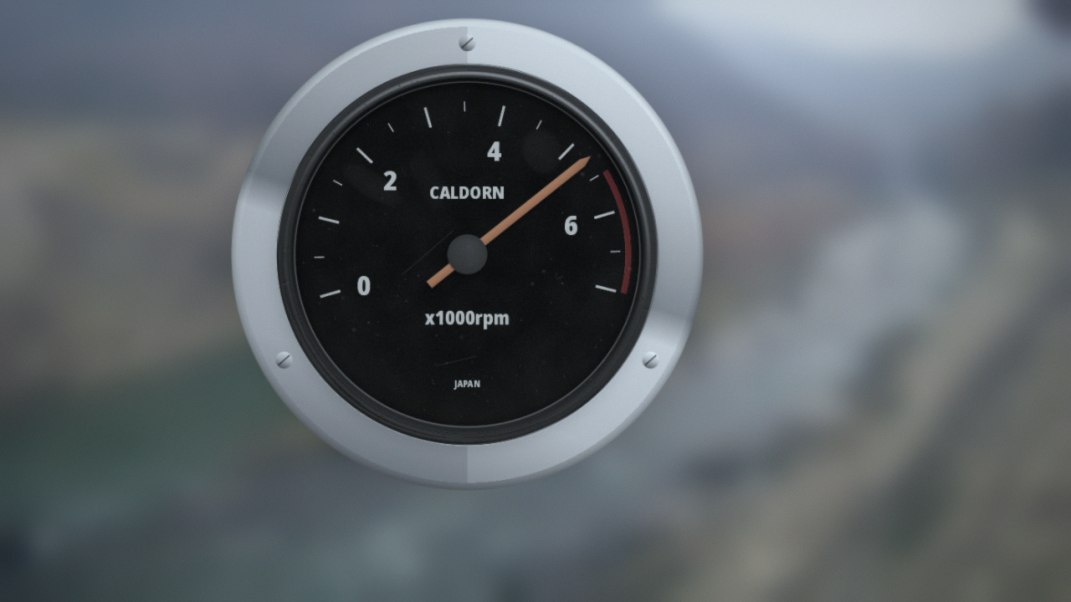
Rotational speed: value=5250 unit=rpm
